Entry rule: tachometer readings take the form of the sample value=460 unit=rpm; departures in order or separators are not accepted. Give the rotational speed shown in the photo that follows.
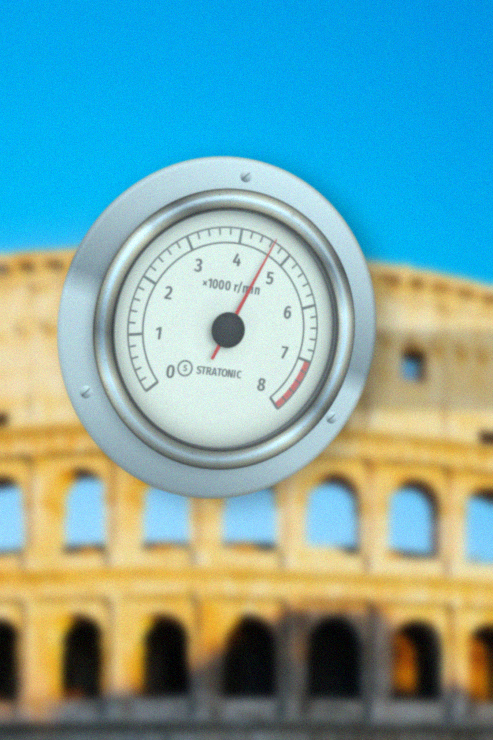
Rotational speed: value=4600 unit=rpm
